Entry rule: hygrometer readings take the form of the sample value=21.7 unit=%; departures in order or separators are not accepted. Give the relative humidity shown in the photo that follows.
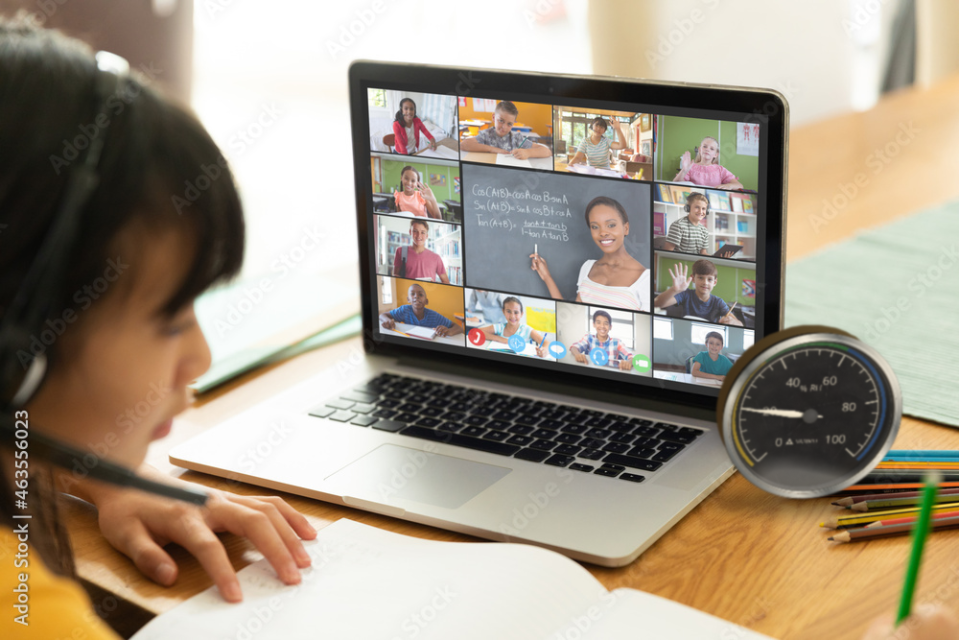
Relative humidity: value=20 unit=%
